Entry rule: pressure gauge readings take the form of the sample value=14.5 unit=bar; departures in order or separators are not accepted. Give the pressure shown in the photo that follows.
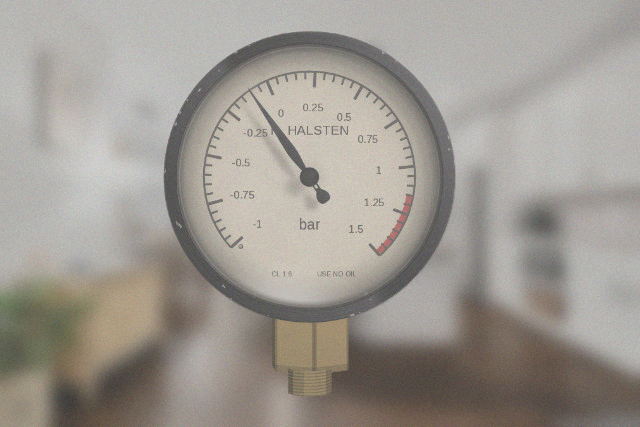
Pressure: value=-0.1 unit=bar
